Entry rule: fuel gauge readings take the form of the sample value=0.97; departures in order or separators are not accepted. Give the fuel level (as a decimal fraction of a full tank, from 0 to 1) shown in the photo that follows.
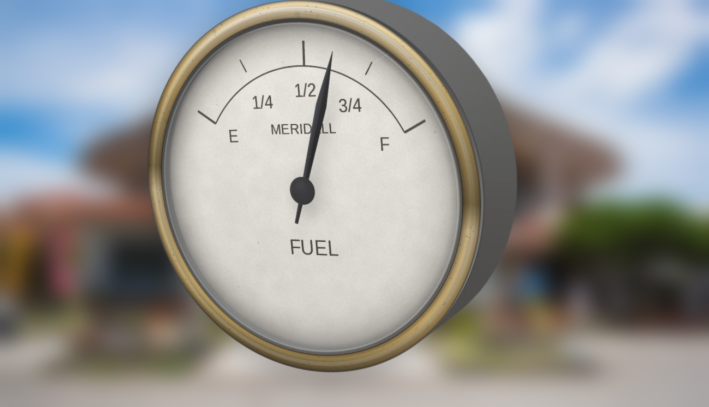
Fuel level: value=0.625
